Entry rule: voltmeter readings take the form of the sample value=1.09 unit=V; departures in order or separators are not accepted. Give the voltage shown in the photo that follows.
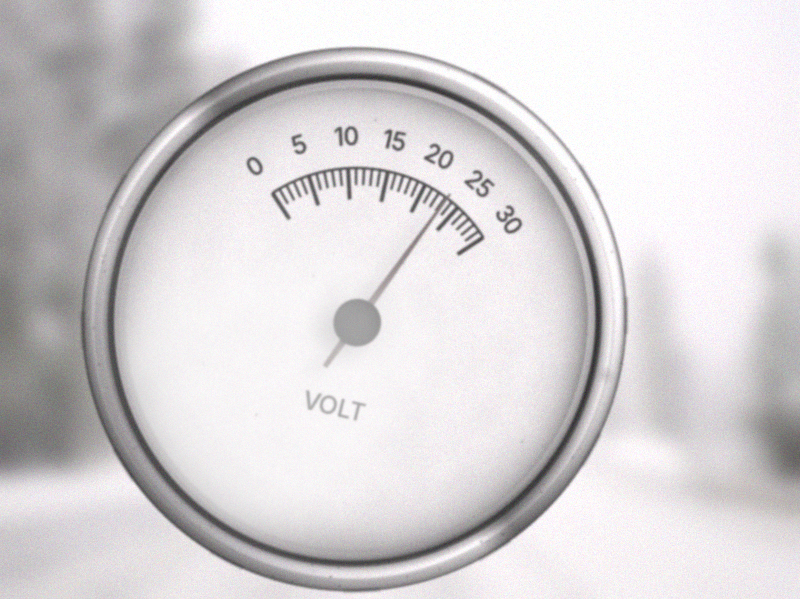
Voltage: value=23 unit=V
